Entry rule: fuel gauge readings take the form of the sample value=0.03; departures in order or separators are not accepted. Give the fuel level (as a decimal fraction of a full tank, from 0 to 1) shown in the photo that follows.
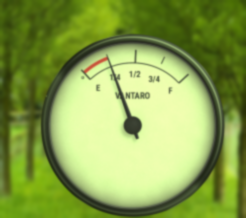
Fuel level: value=0.25
